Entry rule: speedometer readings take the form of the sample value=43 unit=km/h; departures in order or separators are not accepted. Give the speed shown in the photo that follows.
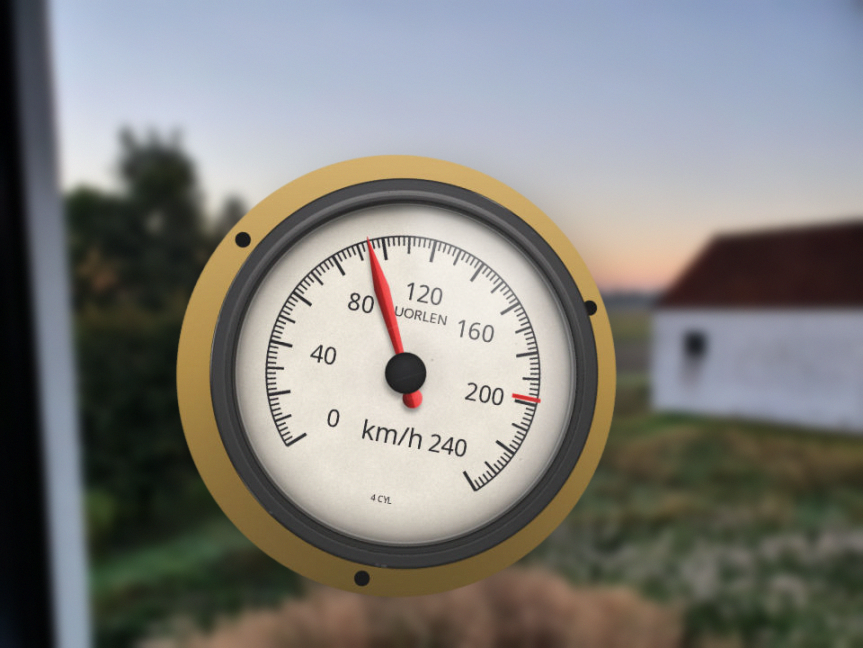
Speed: value=94 unit=km/h
